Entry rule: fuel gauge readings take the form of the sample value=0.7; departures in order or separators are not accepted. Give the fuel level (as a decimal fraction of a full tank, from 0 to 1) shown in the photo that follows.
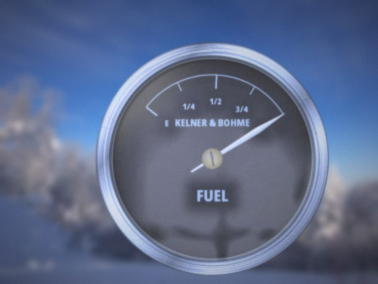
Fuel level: value=1
